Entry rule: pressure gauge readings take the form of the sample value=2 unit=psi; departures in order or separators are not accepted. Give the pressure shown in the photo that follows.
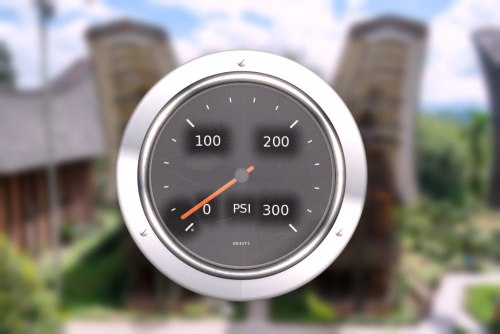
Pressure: value=10 unit=psi
